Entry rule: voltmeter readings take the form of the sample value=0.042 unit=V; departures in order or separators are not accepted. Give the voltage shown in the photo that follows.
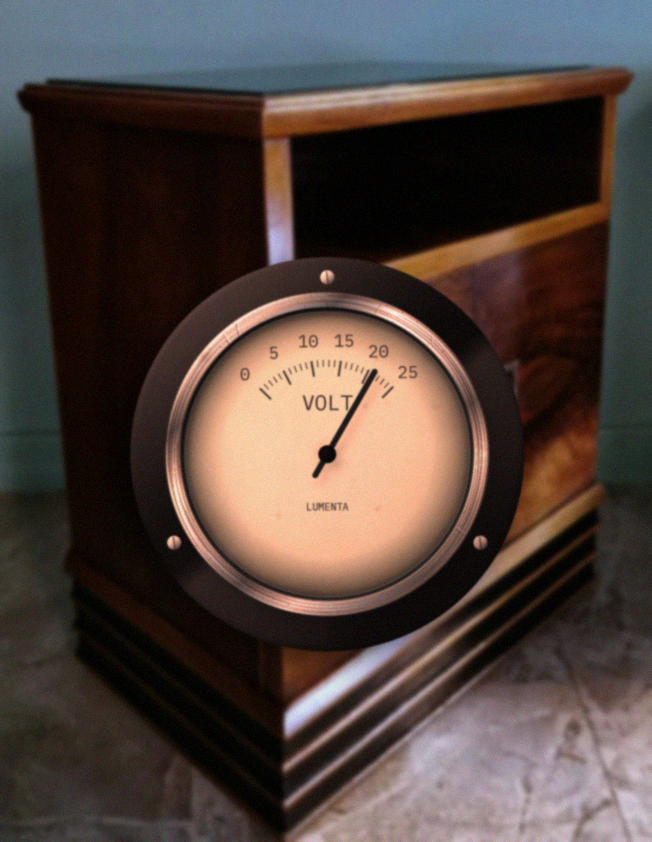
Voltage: value=21 unit=V
